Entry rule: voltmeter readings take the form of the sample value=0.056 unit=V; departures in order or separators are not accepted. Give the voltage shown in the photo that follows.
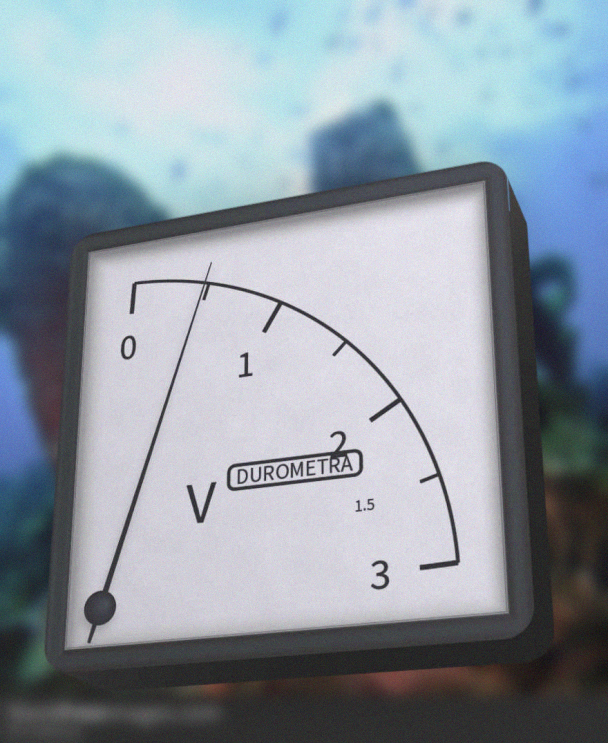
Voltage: value=0.5 unit=V
